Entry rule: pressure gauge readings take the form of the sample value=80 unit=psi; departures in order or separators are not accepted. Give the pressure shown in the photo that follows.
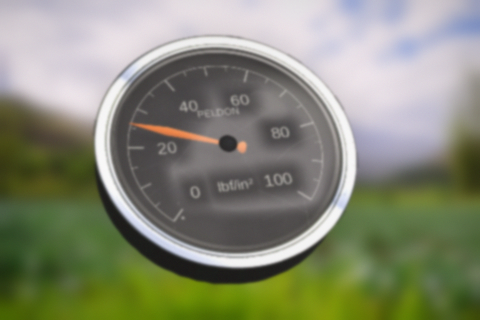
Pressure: value=25 unit=psi
